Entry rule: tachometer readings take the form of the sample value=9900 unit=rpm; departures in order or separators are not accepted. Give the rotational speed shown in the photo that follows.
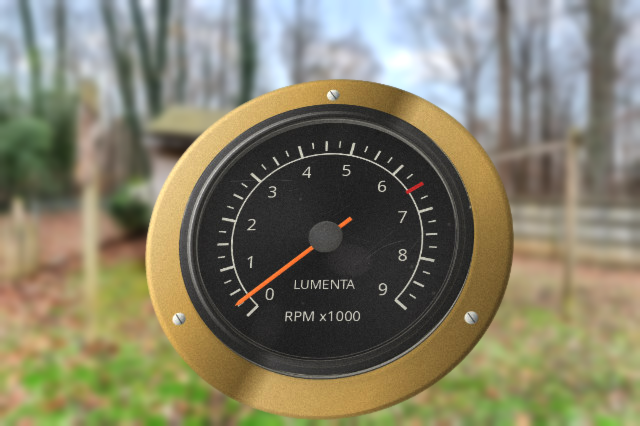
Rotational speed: value=250 unit=rpm
